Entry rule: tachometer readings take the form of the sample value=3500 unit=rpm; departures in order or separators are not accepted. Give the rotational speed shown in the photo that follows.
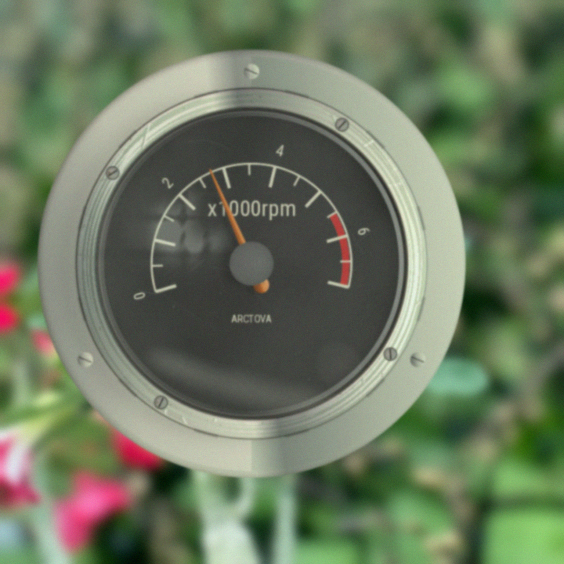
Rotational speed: value=2750 unit=rpm
